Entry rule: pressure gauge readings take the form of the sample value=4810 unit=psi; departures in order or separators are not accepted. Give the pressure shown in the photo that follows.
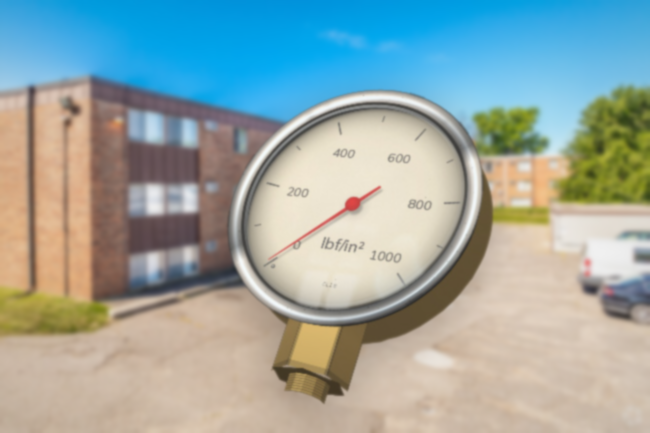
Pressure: value=0 unit=psi
